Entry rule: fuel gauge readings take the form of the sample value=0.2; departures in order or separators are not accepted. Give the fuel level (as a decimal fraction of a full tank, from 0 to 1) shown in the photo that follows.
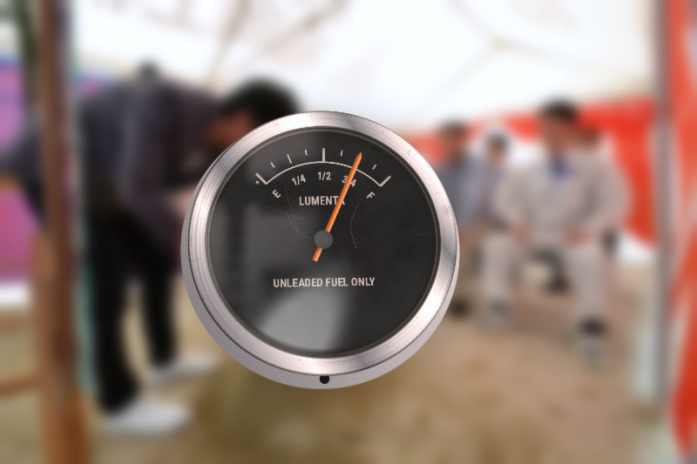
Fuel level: value=0.75
